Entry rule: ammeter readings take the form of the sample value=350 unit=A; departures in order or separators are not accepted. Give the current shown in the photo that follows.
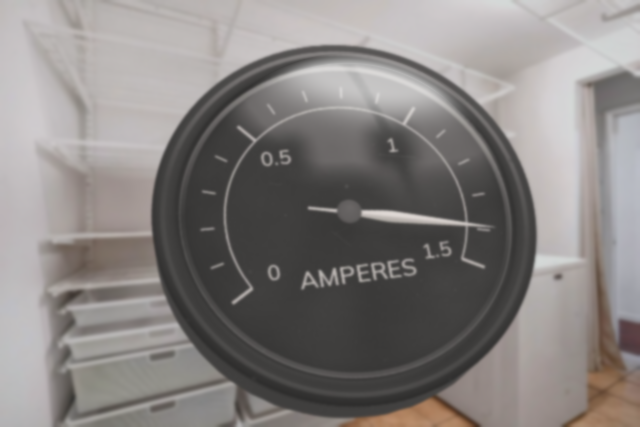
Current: value=1.4 unit=A
